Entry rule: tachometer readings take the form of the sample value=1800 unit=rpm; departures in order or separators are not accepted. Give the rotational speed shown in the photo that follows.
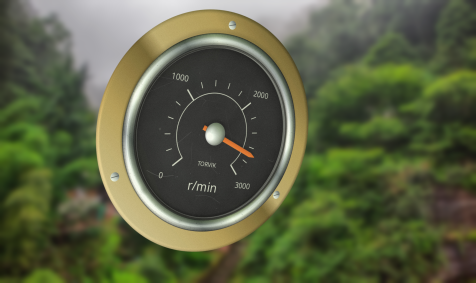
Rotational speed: value=2700 unit=rpm
